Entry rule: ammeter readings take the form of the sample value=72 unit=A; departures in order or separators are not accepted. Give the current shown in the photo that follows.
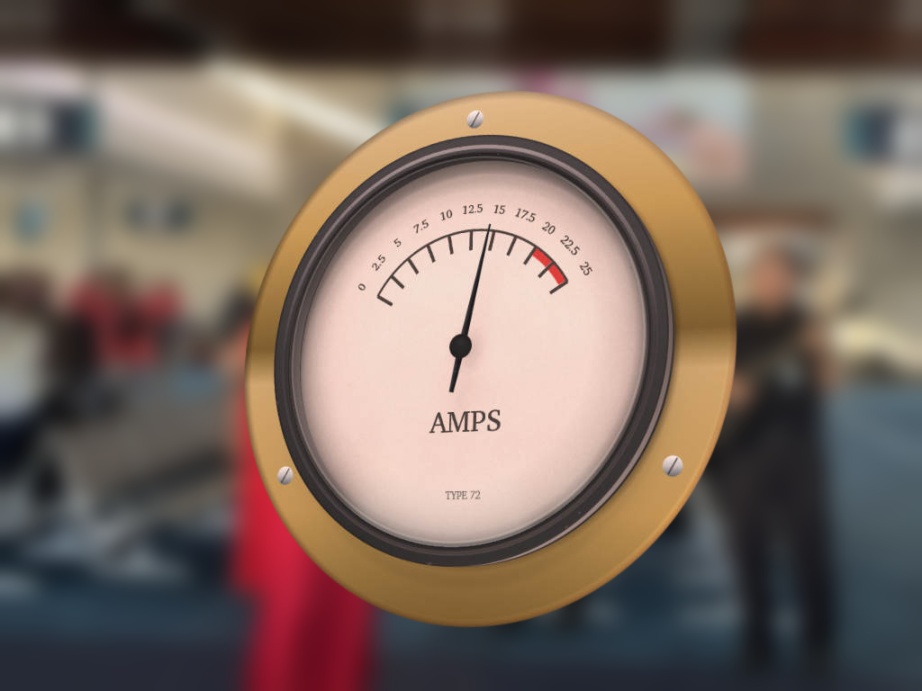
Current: value=15 unit=A
